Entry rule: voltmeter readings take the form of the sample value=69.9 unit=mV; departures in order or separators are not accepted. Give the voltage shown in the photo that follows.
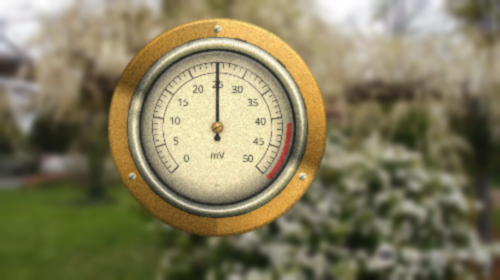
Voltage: value=25 unit=mV
